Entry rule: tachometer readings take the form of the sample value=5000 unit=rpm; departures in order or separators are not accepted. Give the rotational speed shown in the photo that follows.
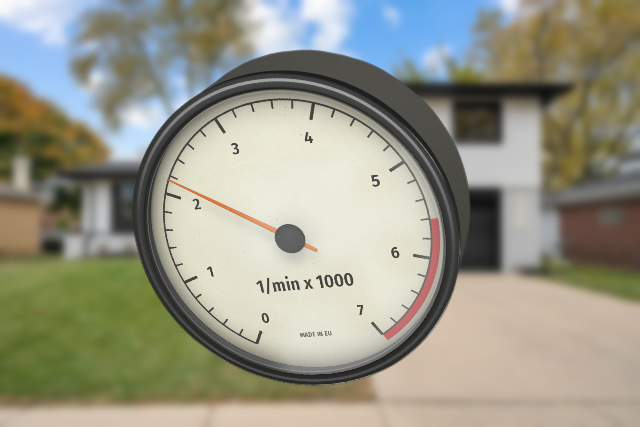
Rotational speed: value=2200 unit=rpm
